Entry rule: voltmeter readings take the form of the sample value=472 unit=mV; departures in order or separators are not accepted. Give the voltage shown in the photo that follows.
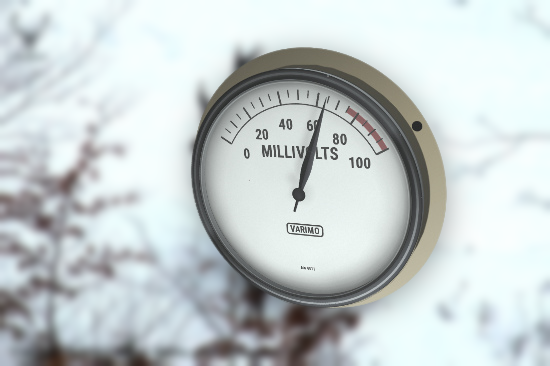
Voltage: value=65 unit=mV
